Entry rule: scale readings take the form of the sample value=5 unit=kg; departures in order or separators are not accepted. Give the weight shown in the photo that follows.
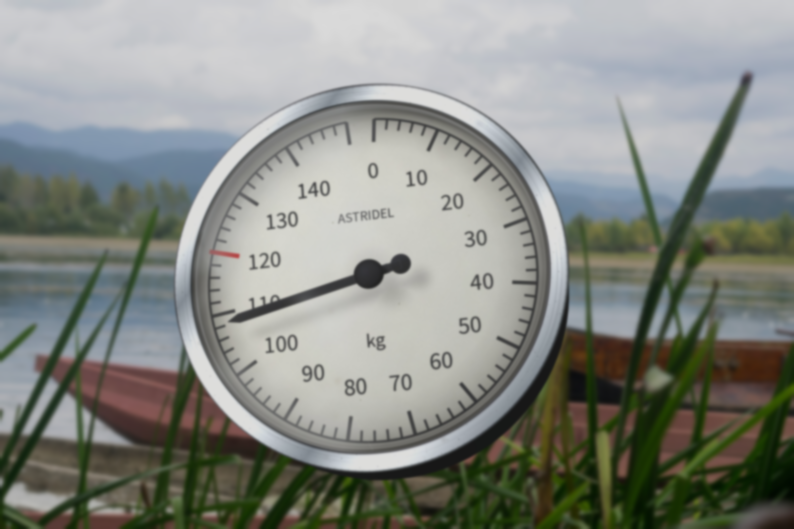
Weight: value=108 unit=kg
